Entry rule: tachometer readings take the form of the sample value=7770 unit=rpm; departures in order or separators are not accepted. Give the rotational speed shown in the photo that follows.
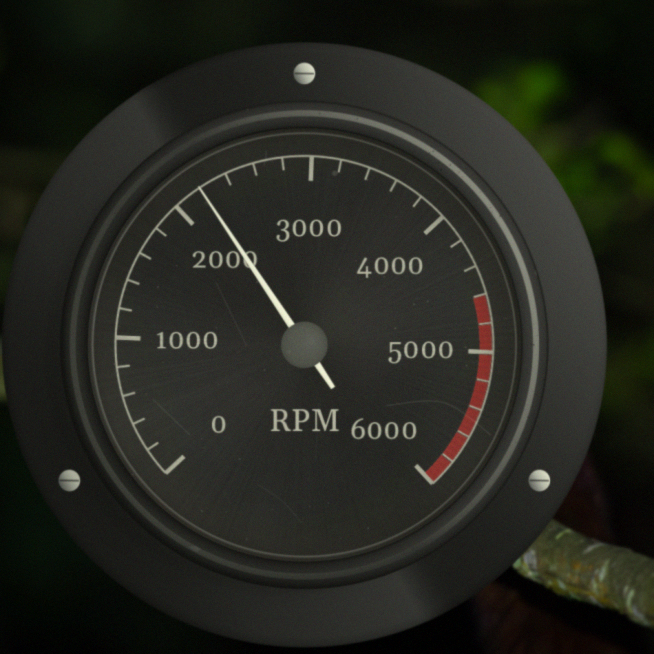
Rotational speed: value=2200 unit=rpm
